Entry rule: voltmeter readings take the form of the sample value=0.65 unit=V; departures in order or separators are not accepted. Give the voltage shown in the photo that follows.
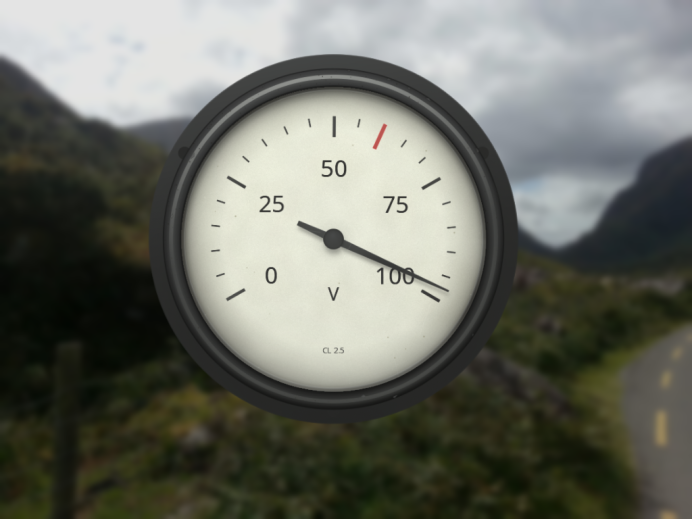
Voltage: value=97.5 unit=V
